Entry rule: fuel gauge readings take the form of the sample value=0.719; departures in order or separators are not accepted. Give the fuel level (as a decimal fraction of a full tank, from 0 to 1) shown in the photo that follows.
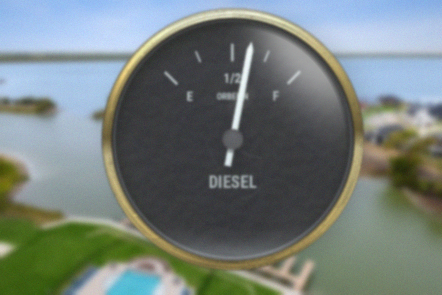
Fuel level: value=0.625
